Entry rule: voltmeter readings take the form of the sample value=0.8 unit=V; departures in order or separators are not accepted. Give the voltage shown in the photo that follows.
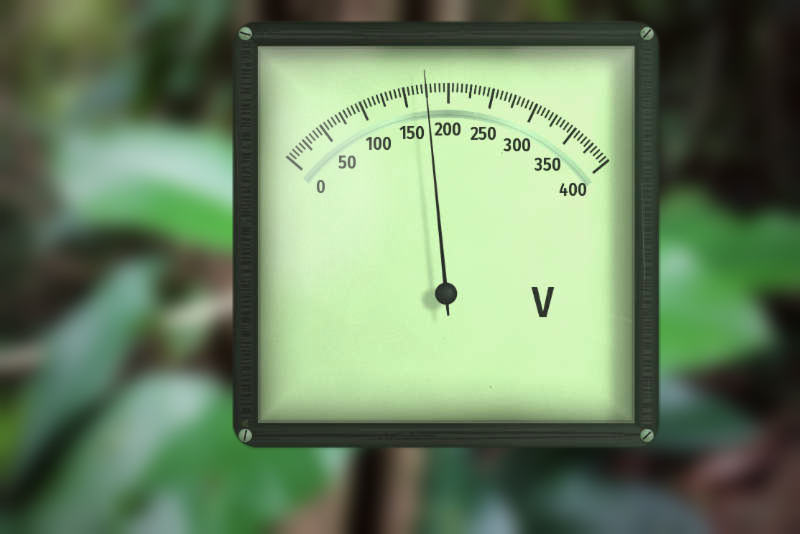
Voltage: value=175 unit=V
